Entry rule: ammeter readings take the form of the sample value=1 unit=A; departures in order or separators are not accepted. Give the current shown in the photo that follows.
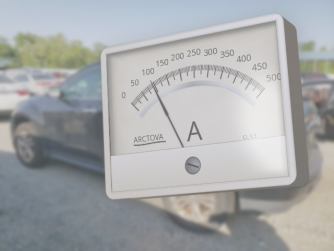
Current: value=100 unit=A
